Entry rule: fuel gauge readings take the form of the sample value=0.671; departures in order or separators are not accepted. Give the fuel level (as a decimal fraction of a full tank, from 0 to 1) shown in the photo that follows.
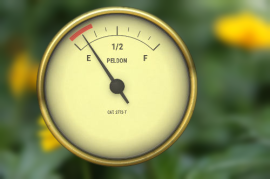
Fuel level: value=0.125
